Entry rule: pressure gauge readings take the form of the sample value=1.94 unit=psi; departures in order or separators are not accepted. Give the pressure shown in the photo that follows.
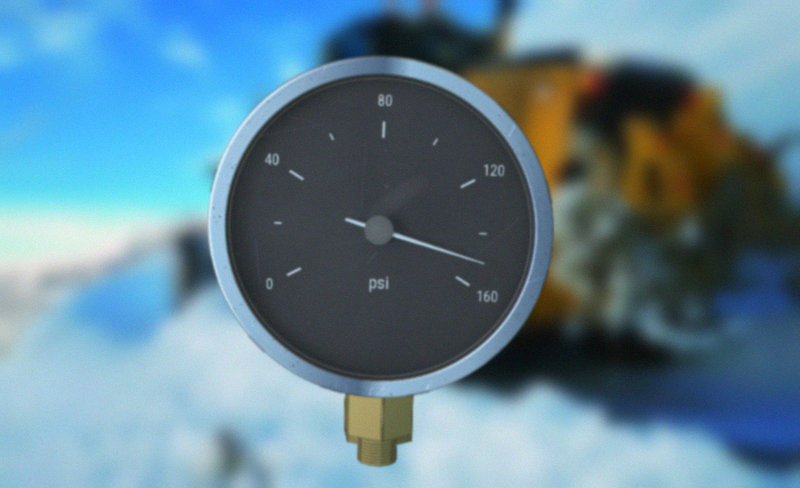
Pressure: value=150 unit=psi
